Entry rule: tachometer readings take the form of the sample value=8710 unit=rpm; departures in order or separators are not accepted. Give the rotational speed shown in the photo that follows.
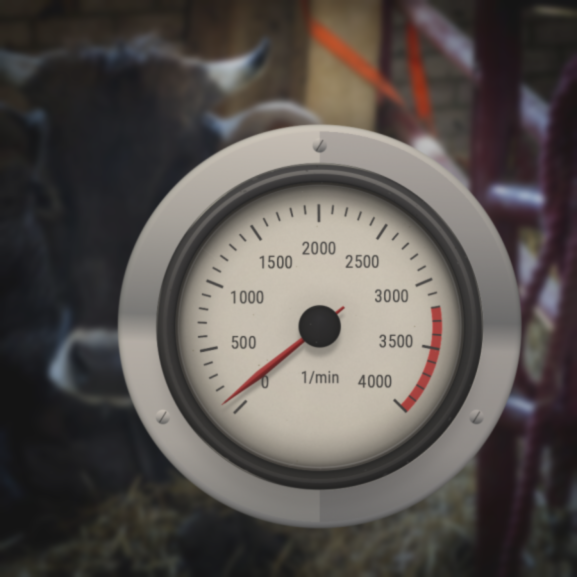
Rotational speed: value=100 unit=rpm
